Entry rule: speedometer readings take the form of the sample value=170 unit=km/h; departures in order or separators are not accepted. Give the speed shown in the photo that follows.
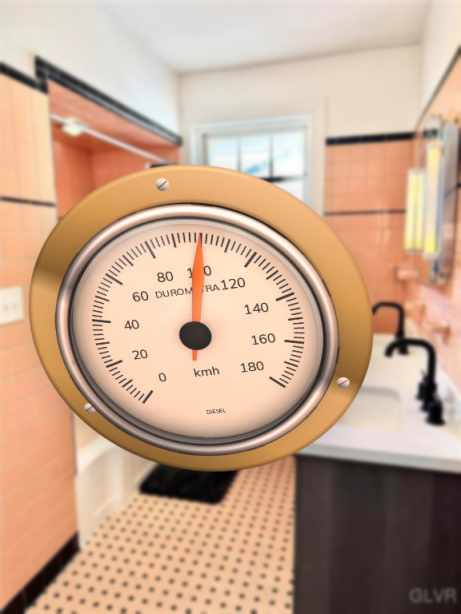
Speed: value=100 unit=km/h
